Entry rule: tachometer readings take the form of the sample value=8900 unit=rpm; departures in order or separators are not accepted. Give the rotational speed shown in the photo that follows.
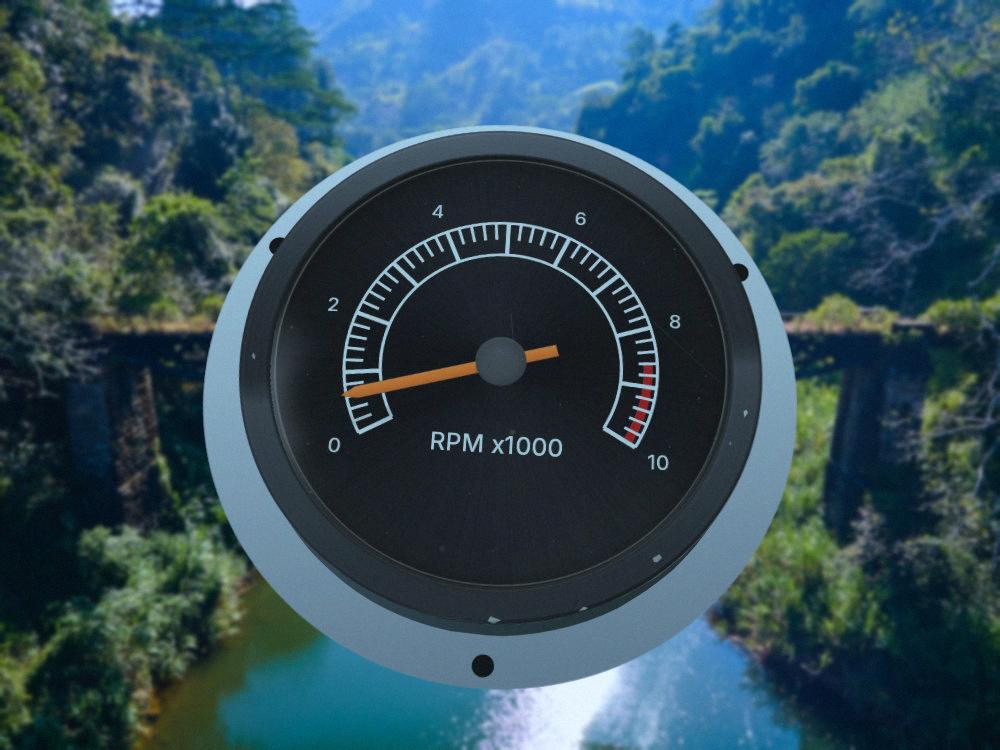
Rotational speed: value=600 unit=rpm
